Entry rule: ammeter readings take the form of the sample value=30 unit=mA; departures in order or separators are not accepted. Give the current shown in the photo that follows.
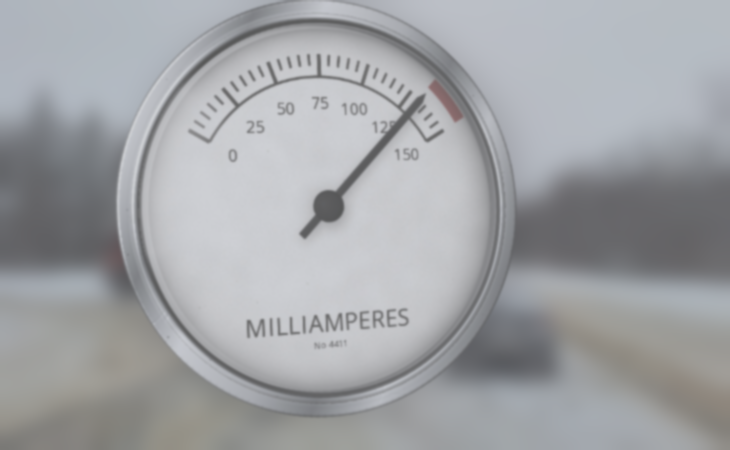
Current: value=130 unit=mA
